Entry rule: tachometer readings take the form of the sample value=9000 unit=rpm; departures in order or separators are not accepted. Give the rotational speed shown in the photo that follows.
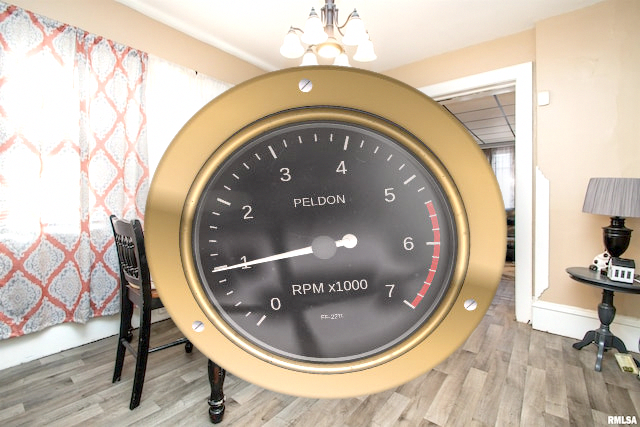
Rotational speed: value=1000 unit=rpm
